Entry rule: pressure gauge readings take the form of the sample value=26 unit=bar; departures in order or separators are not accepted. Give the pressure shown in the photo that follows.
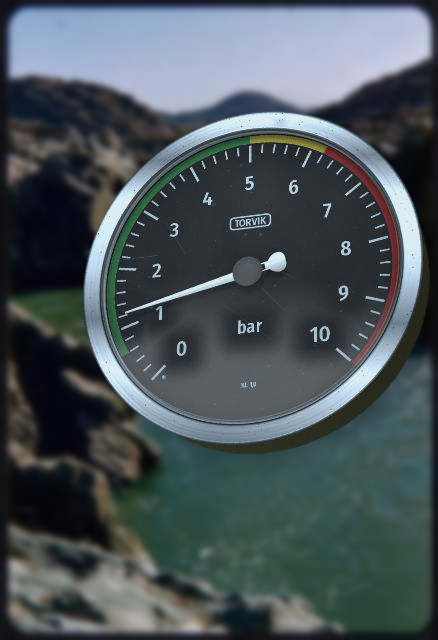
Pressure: value=1.2 unit=bar
